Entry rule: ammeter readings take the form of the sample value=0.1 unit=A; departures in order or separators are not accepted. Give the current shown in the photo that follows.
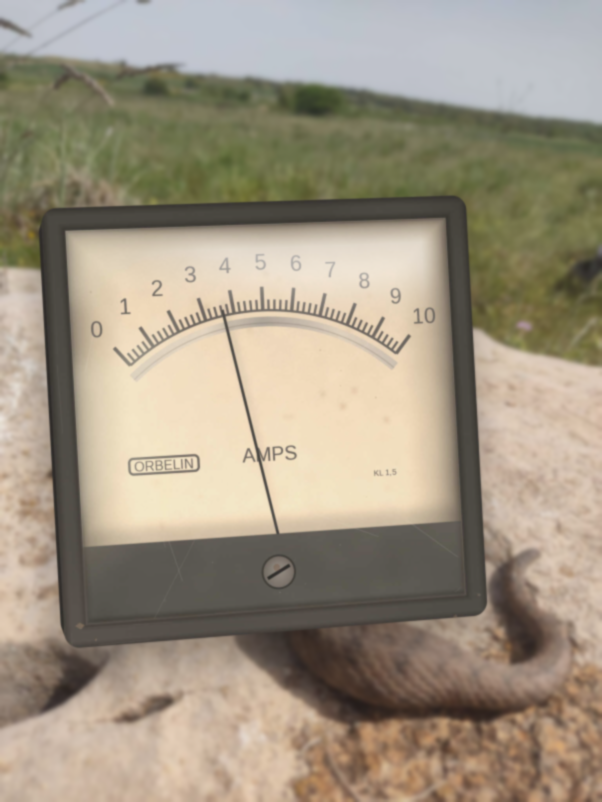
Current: value=3.6 unit=A
